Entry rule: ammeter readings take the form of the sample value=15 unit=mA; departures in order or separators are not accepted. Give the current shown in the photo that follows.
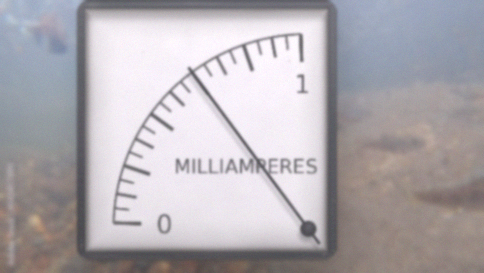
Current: value=0.6 unit=mA
